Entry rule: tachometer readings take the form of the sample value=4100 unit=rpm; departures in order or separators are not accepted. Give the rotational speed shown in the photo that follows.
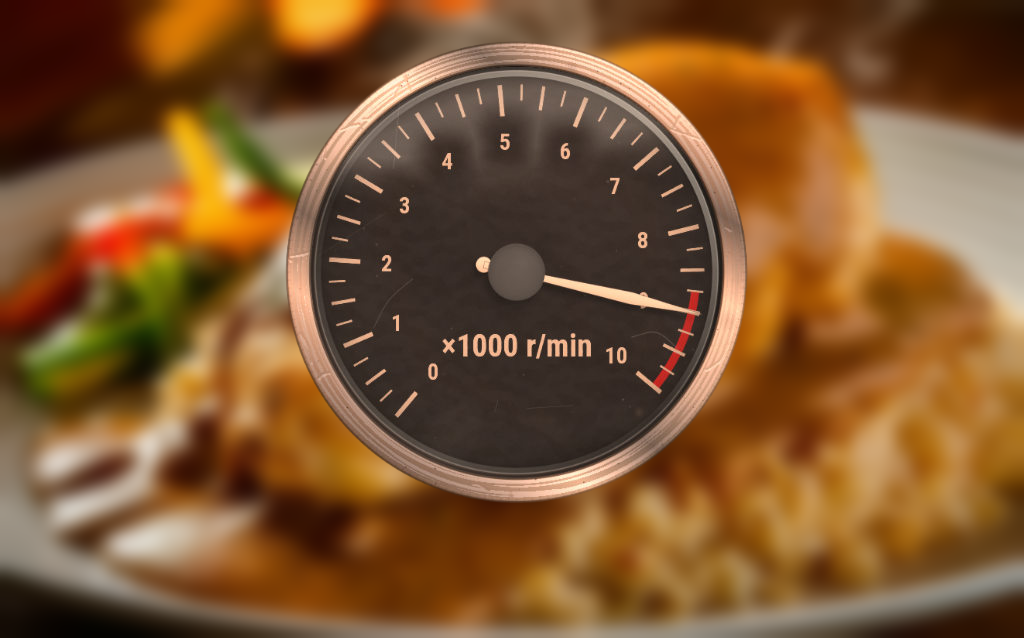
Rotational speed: value=9000 unit=rpm
